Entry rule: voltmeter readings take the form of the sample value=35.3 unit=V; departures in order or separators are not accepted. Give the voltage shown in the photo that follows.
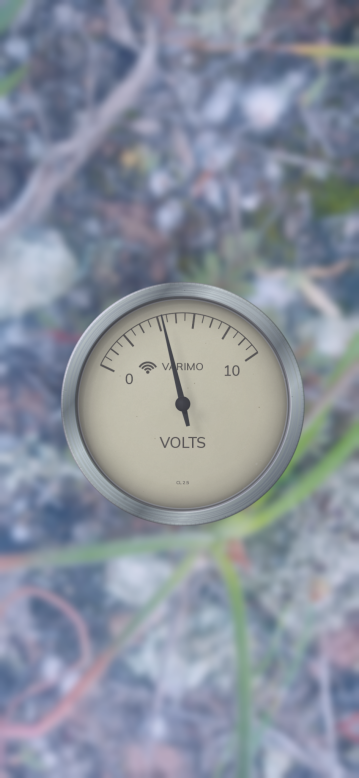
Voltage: value=4.25 unit=V
